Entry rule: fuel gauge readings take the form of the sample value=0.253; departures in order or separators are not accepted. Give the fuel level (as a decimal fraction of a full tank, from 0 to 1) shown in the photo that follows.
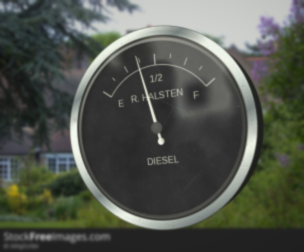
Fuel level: value=0.375
